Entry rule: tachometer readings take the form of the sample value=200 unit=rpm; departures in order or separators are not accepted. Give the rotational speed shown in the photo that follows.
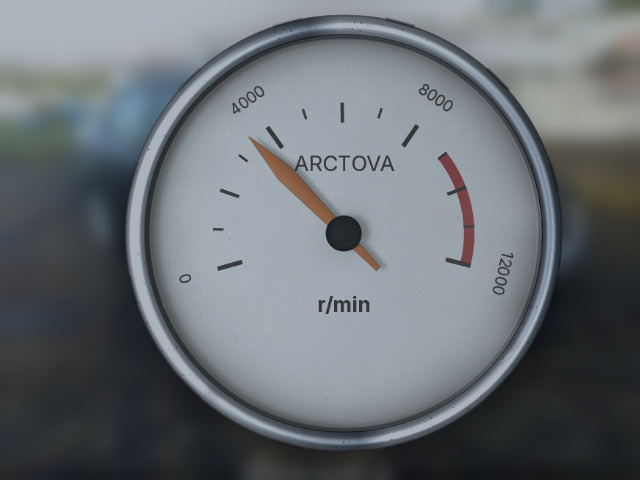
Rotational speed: value=3500 unit=rpm
